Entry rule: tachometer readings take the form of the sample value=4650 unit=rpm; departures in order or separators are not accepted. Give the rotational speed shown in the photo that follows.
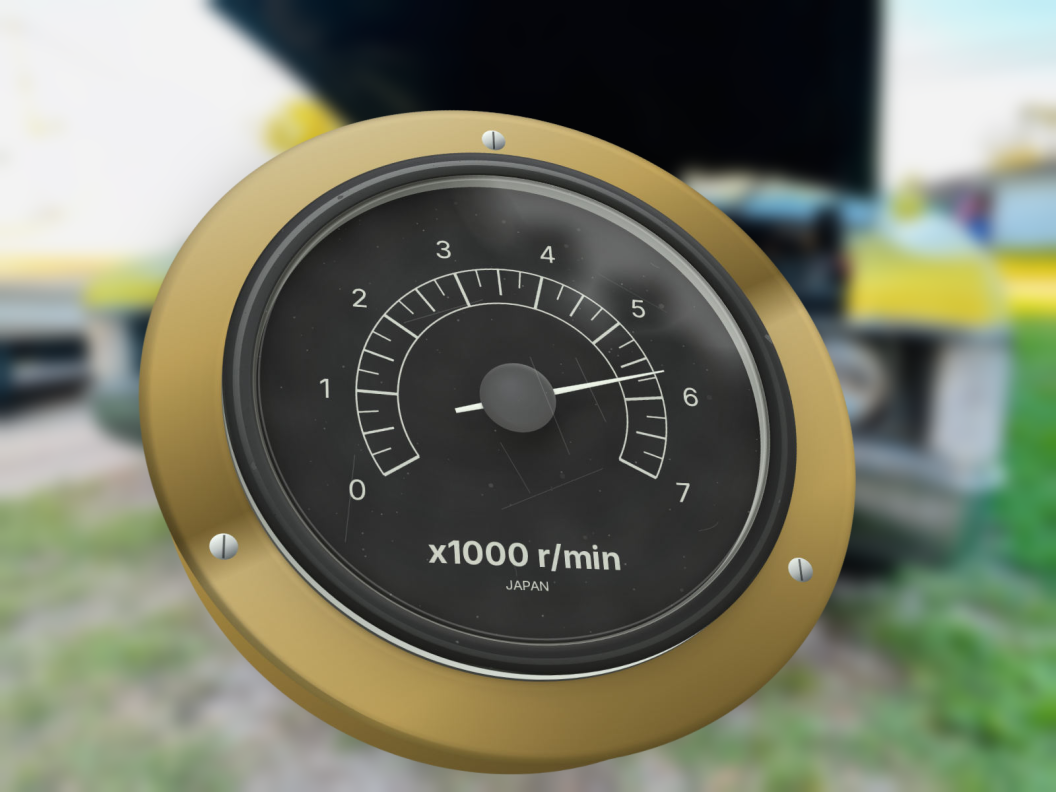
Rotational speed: value=5750 unit=rpm
